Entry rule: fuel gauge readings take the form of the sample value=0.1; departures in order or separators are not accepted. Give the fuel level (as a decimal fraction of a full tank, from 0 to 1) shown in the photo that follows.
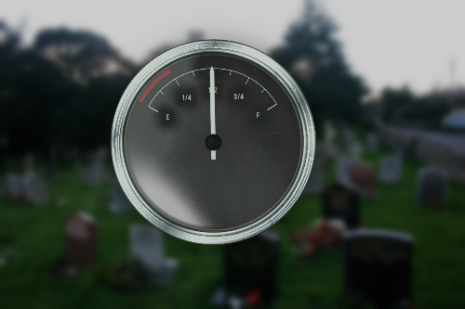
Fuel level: value=0.5
